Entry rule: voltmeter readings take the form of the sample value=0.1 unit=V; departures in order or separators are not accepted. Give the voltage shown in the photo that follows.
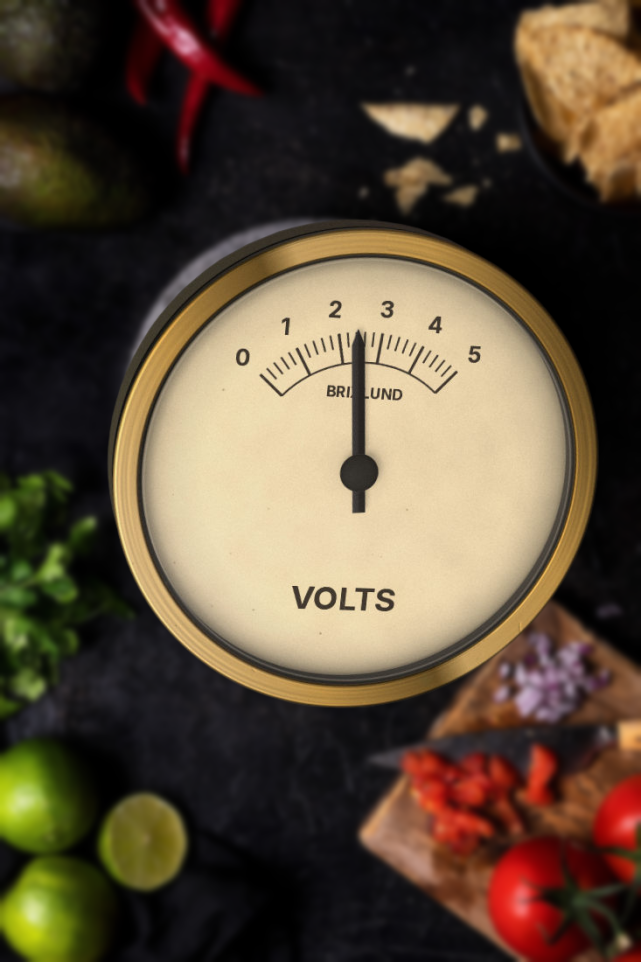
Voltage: value=2.4 unit=V
